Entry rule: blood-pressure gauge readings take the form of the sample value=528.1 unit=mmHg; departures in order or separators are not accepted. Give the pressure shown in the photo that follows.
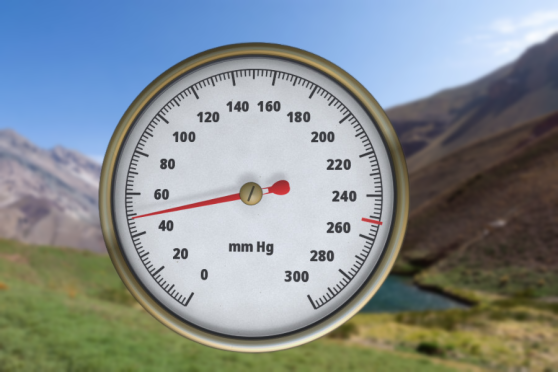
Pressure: value=48 unit=mmHg
